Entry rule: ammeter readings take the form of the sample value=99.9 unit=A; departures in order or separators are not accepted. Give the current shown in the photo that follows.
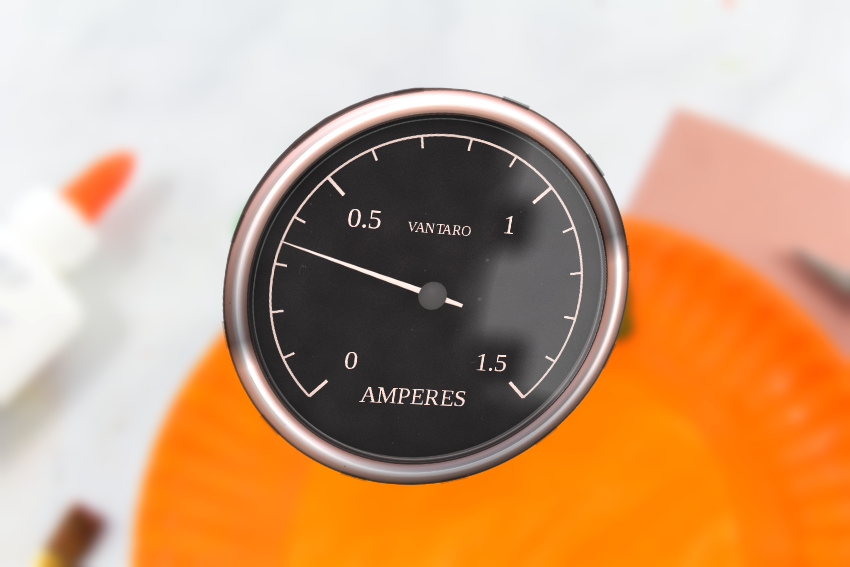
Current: value=0.35 unit=A
